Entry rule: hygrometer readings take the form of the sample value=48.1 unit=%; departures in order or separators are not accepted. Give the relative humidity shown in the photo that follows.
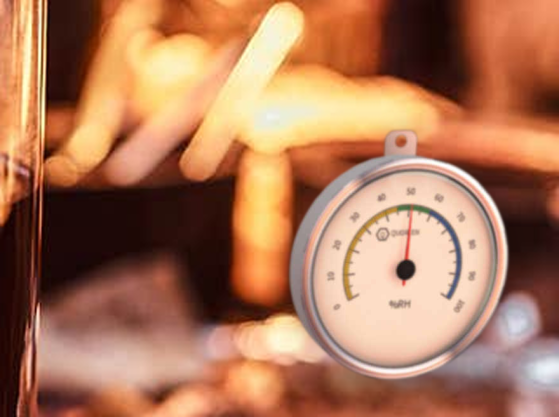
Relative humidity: value=50 unit=%
